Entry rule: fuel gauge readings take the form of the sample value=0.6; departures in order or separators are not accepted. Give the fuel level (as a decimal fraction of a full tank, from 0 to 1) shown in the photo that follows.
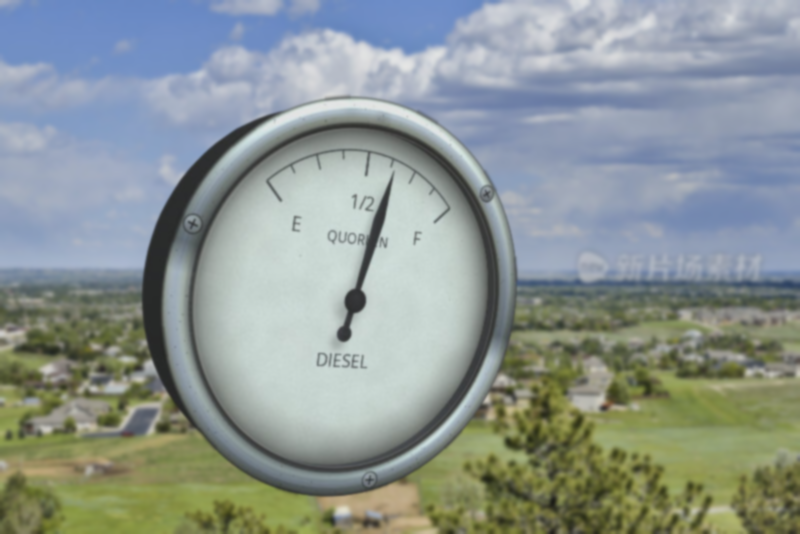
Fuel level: value=0.625
